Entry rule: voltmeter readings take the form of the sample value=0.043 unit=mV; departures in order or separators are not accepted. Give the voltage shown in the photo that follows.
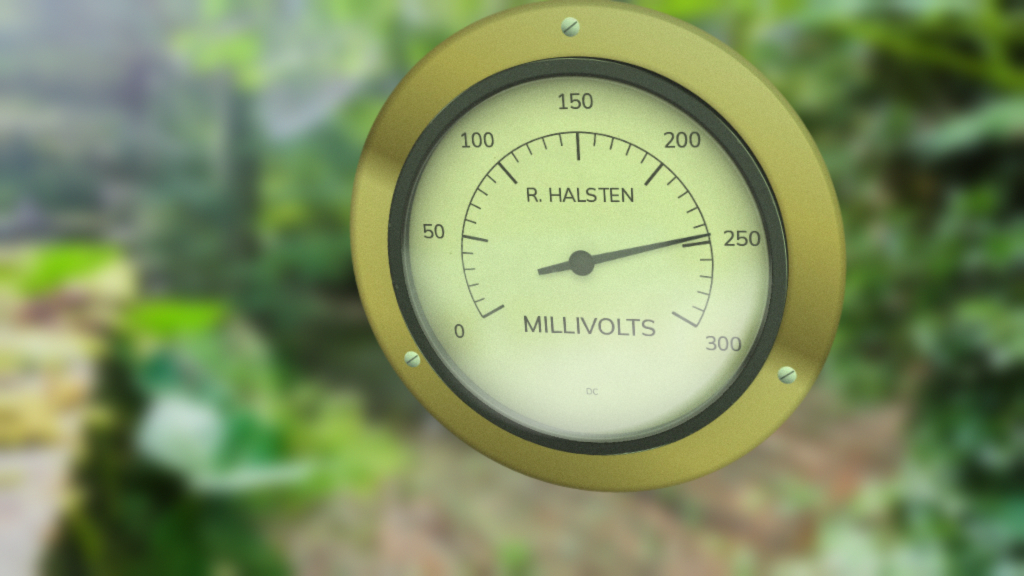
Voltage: value=245 unit=mV
